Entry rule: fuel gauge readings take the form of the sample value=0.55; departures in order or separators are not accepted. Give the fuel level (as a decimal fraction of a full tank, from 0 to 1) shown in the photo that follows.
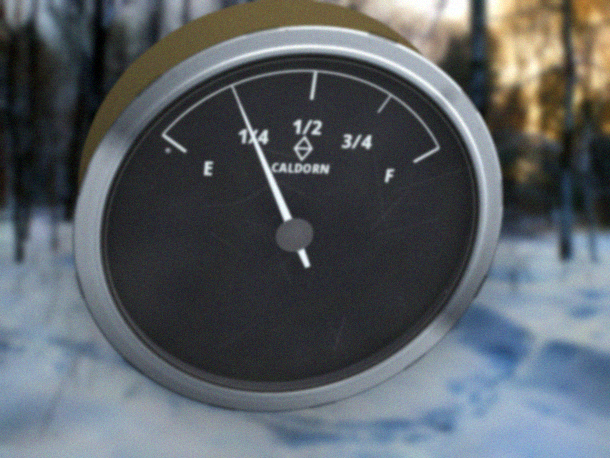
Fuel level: value=0.25
